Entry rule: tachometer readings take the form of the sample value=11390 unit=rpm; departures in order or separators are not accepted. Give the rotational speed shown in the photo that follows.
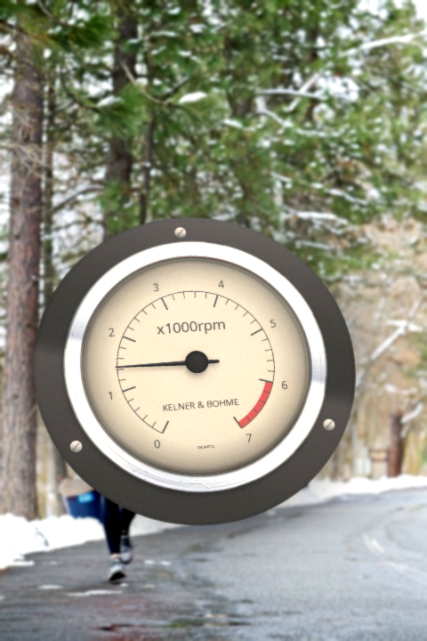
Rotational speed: value=1400 unit=rpm
